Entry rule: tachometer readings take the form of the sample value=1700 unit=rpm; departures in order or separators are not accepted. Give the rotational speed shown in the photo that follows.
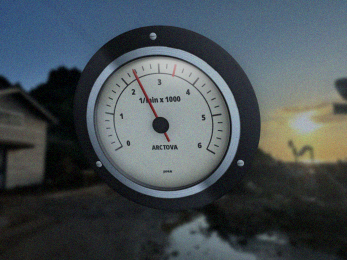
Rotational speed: value=2400 unit=rpm
